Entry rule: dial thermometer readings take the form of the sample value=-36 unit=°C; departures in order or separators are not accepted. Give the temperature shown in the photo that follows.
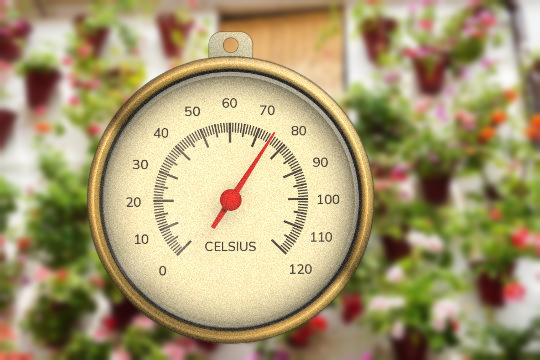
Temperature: value=75 unit=°C
